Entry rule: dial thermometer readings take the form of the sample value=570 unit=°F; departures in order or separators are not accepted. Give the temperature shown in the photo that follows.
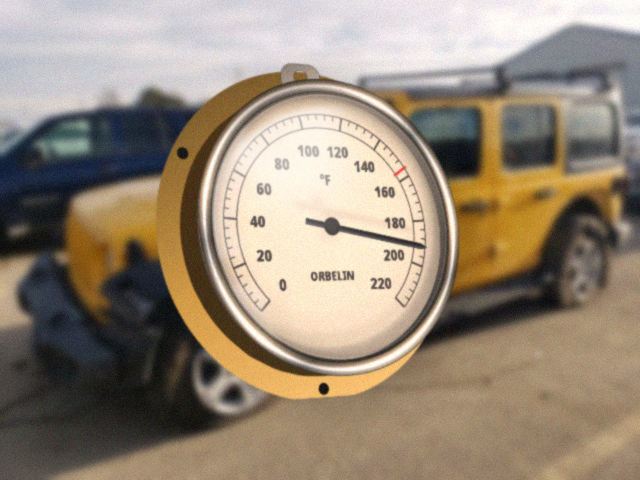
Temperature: value=192 unit=°F
